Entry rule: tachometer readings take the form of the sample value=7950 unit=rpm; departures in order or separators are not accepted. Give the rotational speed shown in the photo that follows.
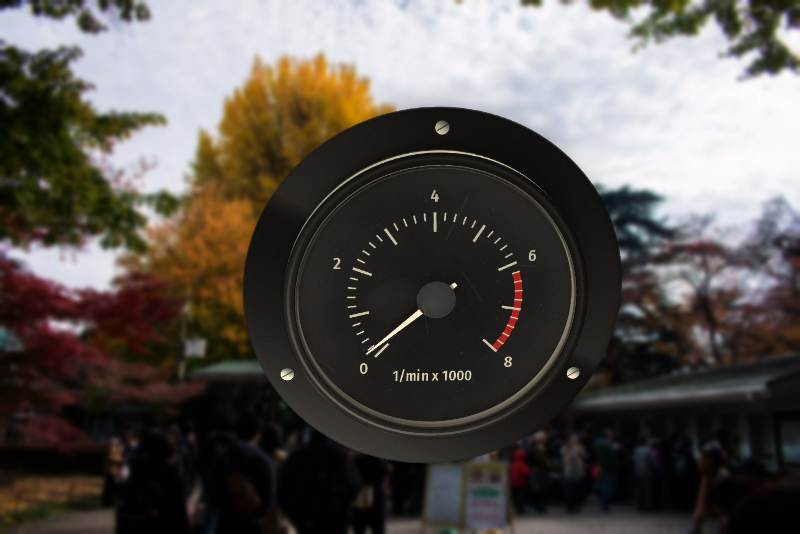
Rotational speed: value=200 unit=rpm
